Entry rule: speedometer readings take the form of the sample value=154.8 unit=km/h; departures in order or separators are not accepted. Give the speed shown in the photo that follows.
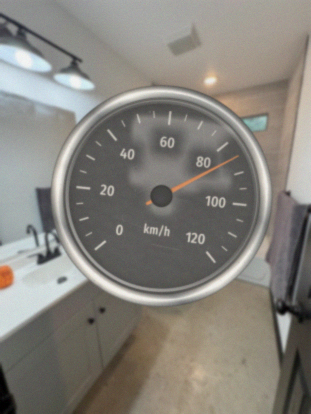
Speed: value=85 unit=km/h
